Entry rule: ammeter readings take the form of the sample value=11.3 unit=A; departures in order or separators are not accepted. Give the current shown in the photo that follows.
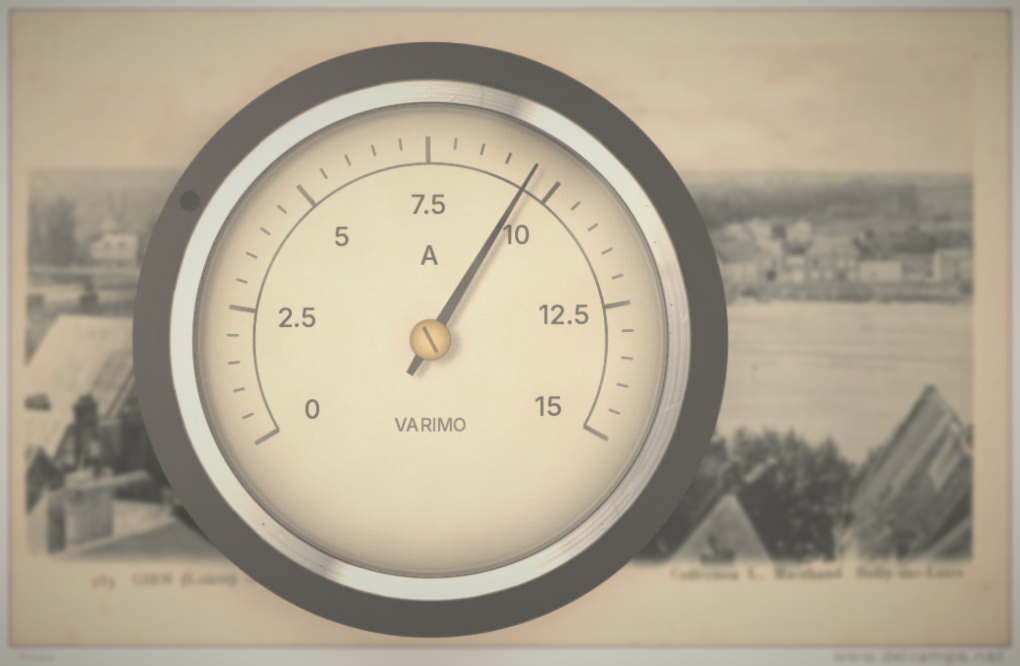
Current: value=9.5 unit=A
